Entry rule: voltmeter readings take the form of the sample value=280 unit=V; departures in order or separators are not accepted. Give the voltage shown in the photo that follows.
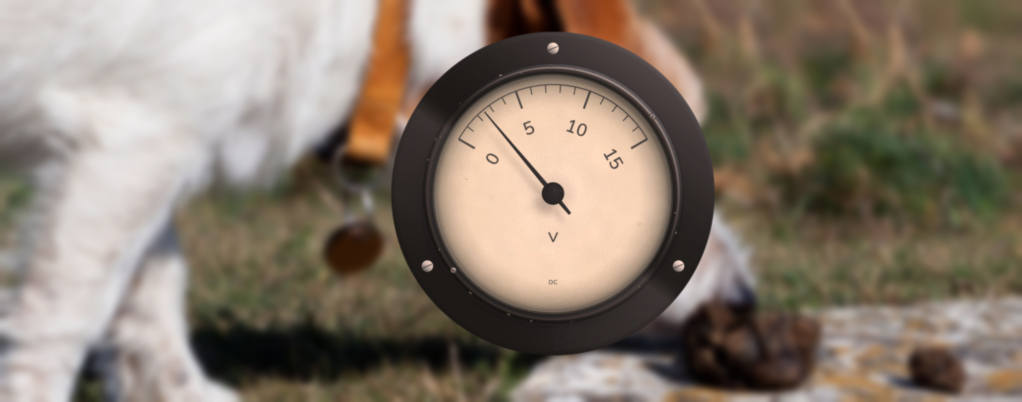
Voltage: value=2.5 unit=V
